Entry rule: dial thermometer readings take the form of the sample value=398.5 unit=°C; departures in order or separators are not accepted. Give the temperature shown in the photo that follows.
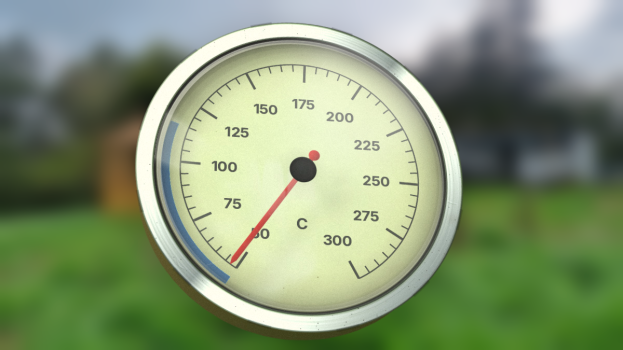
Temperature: value=52.5 unit=°C
